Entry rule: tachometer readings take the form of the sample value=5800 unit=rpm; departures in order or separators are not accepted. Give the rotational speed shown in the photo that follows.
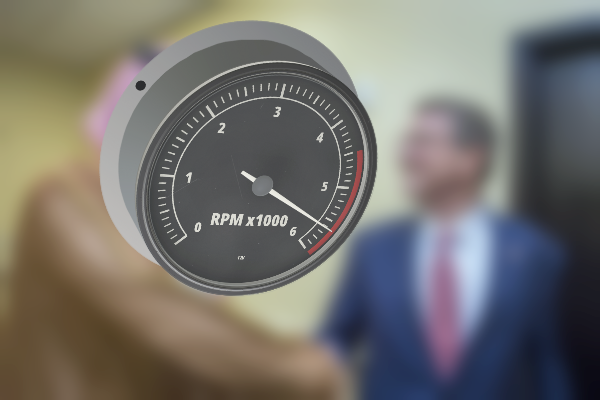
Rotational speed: value=5600 unit=rpm
